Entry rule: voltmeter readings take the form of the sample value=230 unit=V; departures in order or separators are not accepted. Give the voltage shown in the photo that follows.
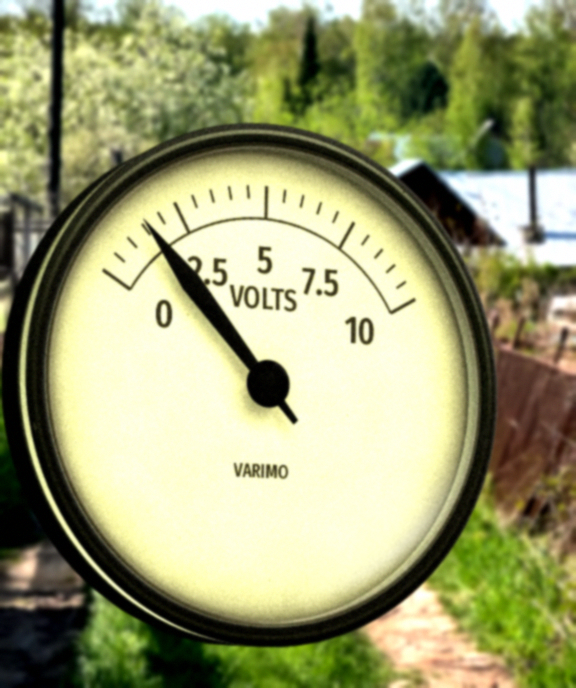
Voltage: value=1.5 unit=V
